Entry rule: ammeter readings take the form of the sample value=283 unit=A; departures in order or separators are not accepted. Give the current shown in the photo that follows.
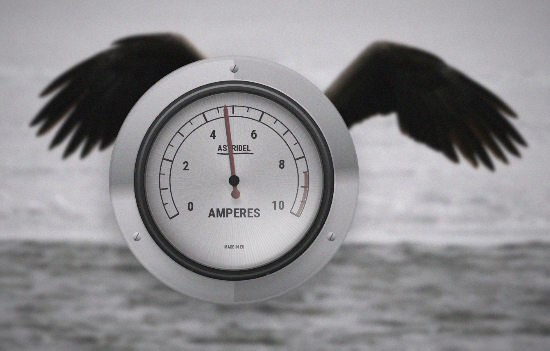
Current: value=4.75 unit=A
